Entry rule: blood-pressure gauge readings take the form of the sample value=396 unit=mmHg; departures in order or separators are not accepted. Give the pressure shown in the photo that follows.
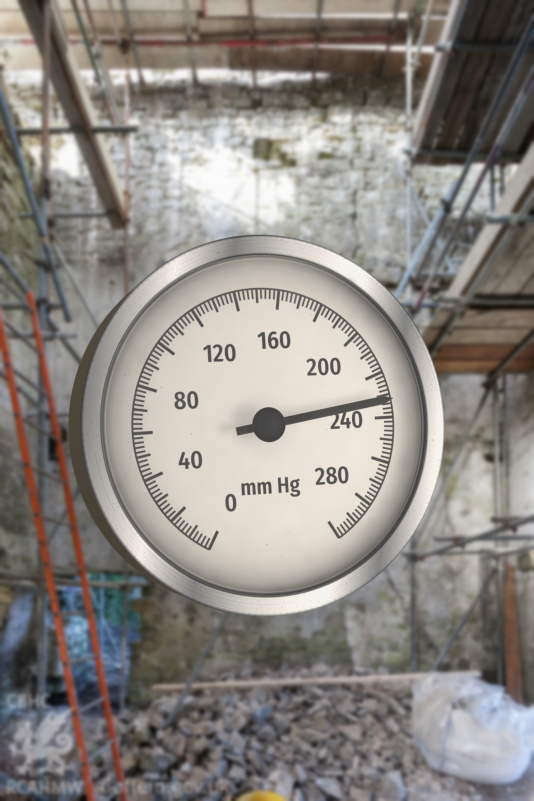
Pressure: value=232 unit=mmHg
